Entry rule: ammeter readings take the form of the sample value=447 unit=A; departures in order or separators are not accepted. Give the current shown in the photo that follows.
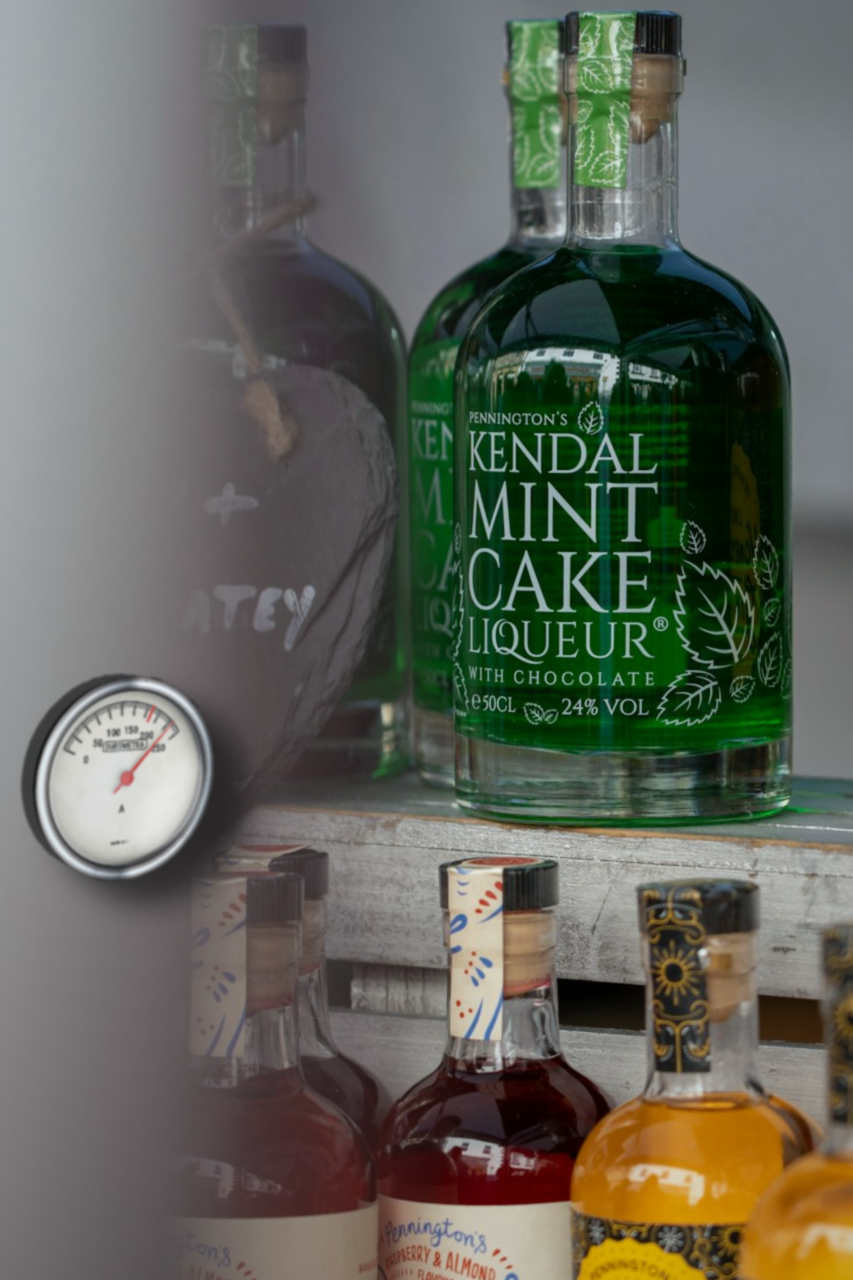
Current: value=225 unit=A
